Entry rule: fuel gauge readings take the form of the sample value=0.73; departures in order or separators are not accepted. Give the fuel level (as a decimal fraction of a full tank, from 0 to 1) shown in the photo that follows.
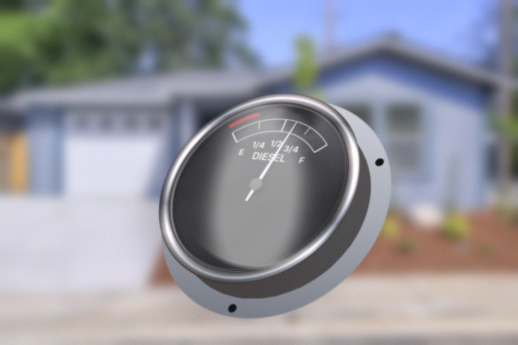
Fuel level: value=0.625
